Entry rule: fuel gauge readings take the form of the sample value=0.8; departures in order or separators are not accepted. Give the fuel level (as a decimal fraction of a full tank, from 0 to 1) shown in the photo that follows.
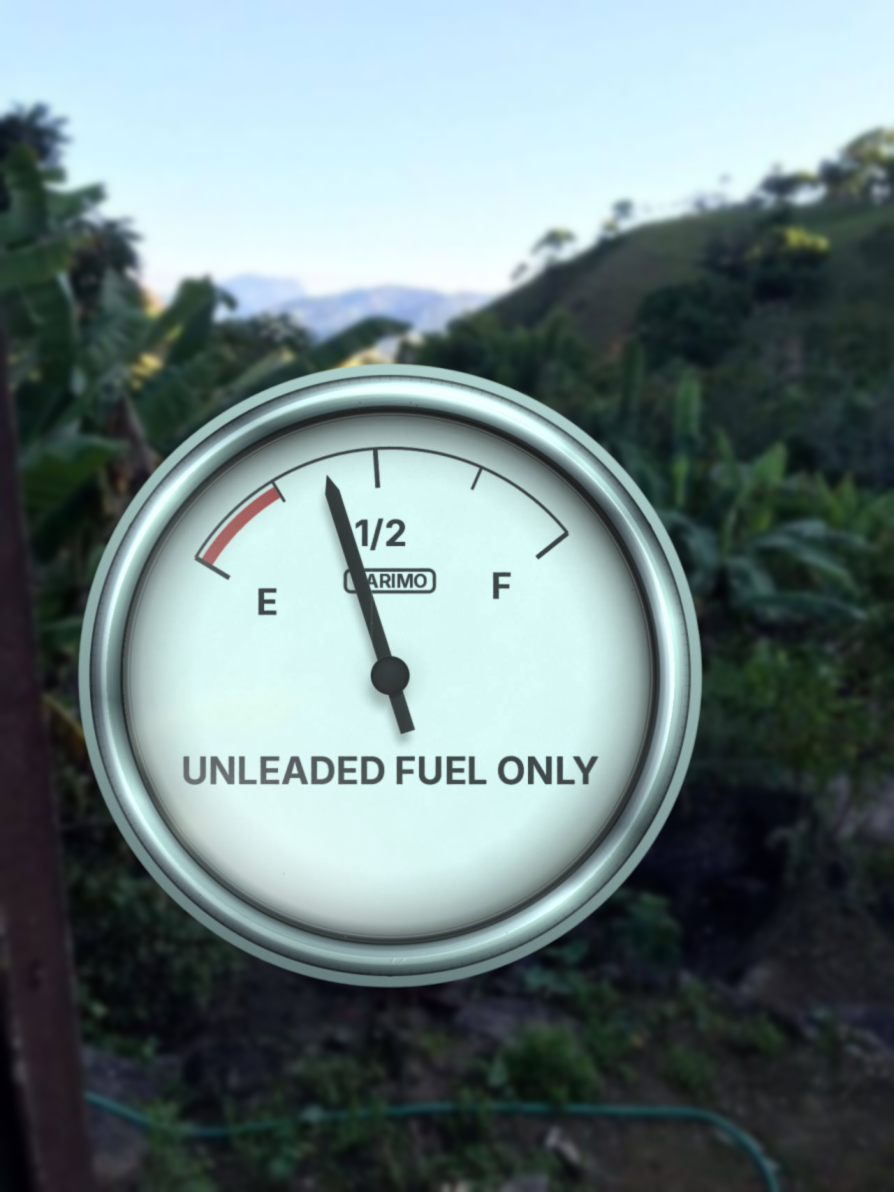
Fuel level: value=0.375
